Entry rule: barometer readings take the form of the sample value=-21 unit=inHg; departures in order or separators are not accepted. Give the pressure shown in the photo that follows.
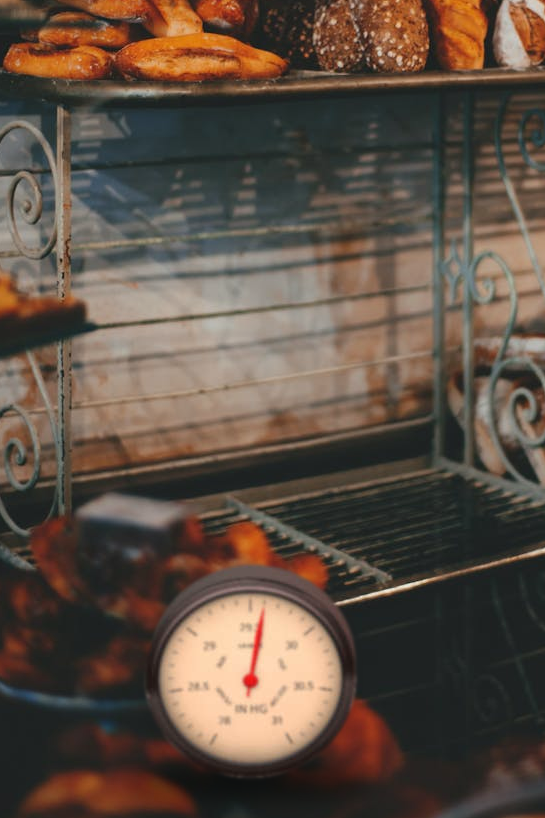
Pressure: value=29.6 unit=inHg
